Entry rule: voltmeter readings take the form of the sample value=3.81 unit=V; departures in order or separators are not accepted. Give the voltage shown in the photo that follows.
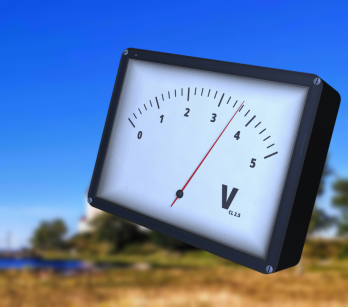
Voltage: value=3.6 unit=V
